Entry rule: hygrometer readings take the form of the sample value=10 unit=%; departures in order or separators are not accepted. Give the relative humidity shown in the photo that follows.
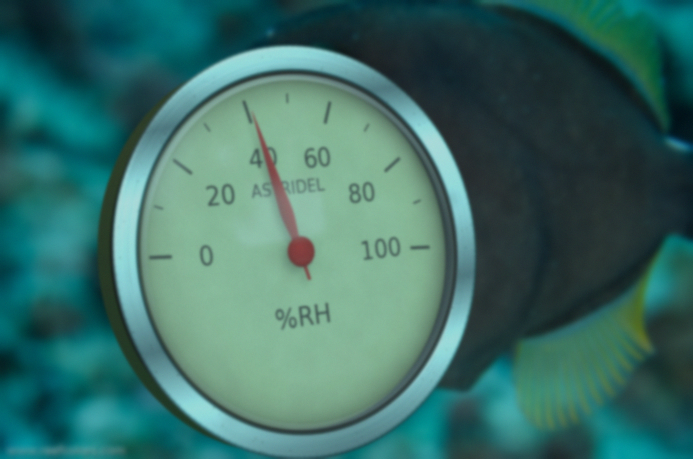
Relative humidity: value=40 unit=%
